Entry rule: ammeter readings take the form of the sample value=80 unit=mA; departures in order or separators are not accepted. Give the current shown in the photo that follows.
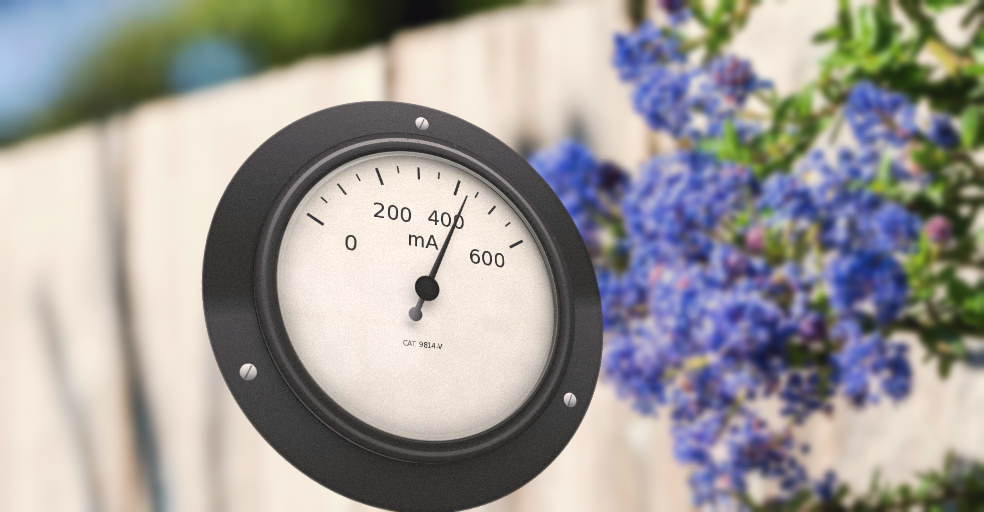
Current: value=425 unit=mA
